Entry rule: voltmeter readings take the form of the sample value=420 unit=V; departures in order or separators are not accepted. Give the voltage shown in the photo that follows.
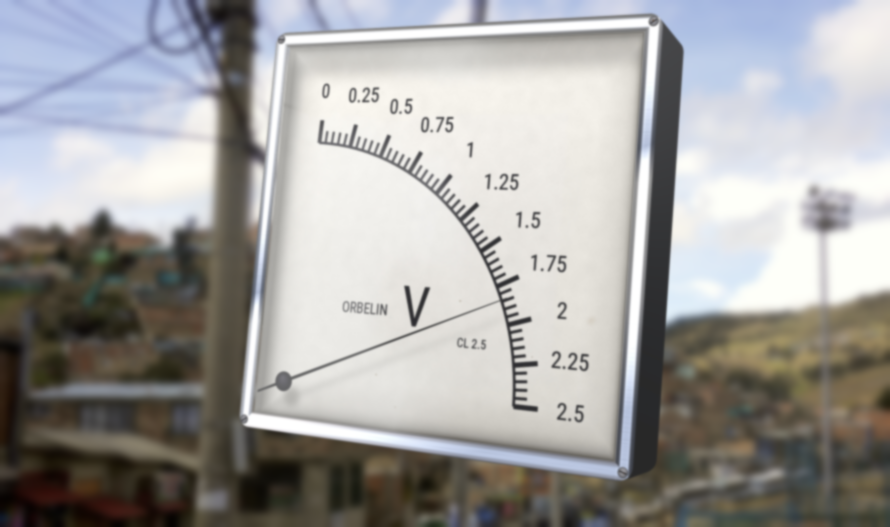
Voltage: value=1.85 unit=V
